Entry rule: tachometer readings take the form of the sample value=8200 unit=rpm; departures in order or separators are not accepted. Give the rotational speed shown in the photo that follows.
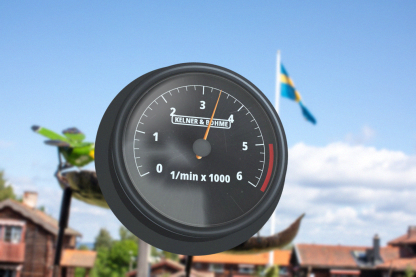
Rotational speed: value=3400 unit=rpm
